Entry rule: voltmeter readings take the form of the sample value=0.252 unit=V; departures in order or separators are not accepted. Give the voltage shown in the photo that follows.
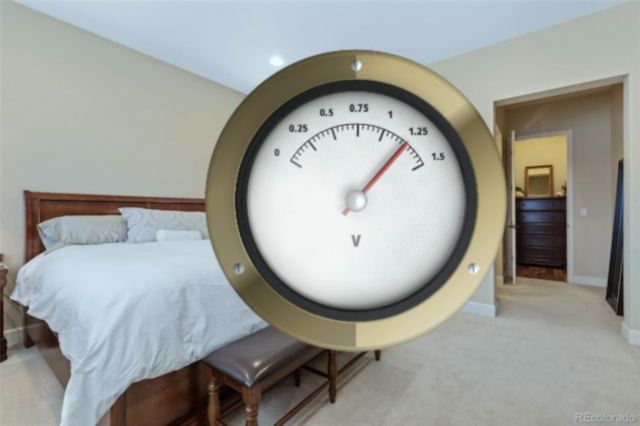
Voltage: value=1.25 unit=V
